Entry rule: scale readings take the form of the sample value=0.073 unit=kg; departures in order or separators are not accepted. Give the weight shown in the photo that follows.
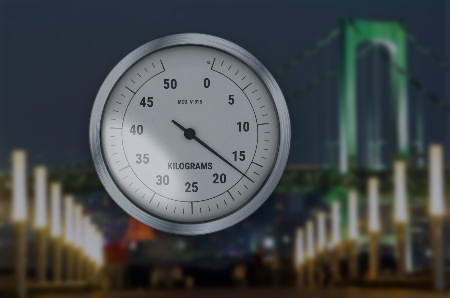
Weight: value=17 unit=kg
